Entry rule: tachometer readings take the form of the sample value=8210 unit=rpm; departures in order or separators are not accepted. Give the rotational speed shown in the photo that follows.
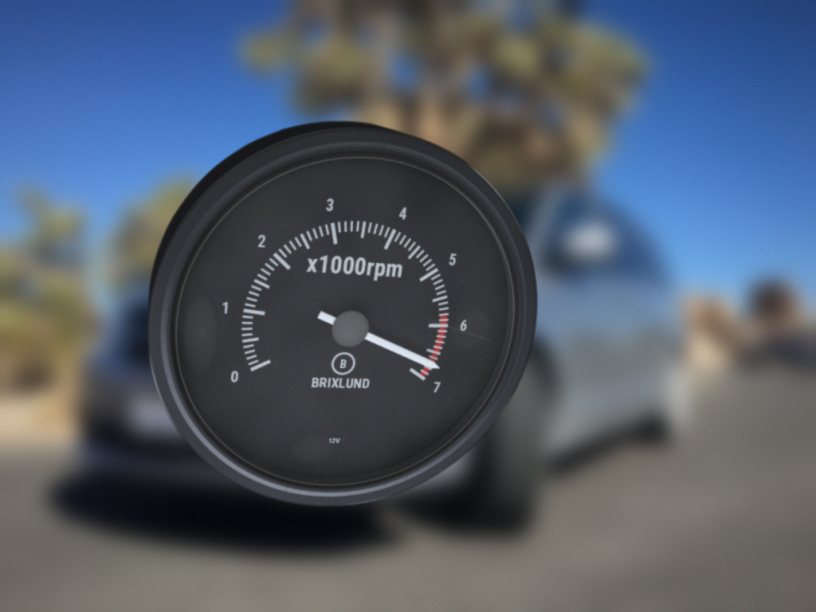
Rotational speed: value=6700 unit=rpm
